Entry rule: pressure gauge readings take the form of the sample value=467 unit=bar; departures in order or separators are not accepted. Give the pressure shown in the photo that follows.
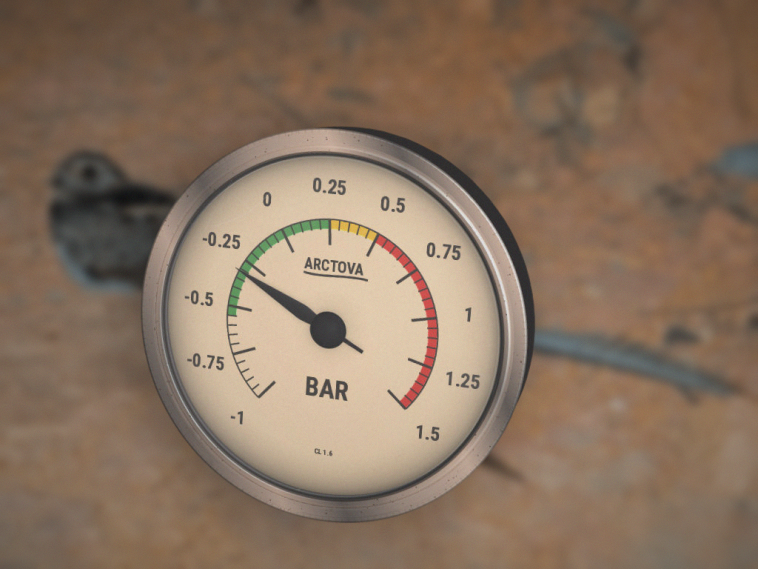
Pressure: value=-0.3 unit=bar
